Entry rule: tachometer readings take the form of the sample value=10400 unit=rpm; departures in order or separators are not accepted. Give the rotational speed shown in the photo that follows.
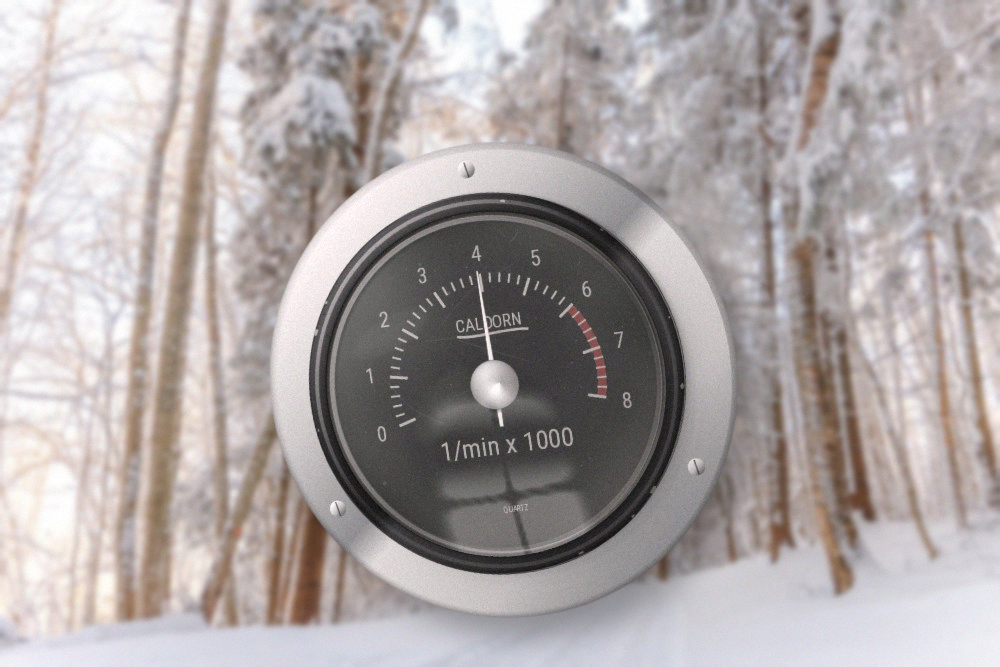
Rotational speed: value=4000 unit=rpm
